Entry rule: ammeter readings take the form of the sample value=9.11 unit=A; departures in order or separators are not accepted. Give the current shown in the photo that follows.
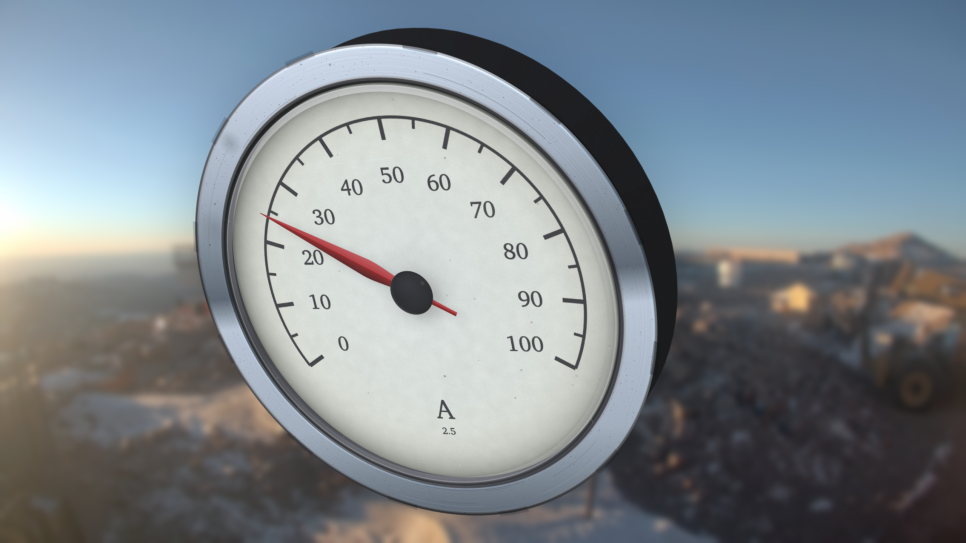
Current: value=25 unit=A
